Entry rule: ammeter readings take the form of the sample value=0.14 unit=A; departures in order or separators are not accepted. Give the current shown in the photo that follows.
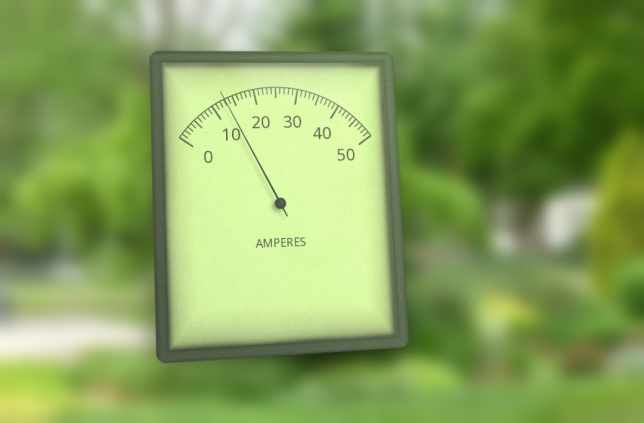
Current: value=13 unit=A
